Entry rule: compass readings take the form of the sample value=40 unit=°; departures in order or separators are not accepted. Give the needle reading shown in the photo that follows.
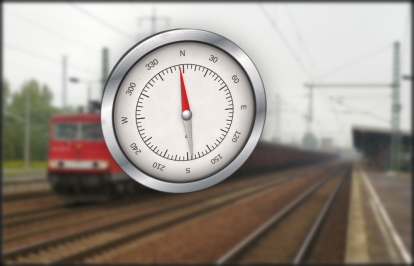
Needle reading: value=355 unit=°
